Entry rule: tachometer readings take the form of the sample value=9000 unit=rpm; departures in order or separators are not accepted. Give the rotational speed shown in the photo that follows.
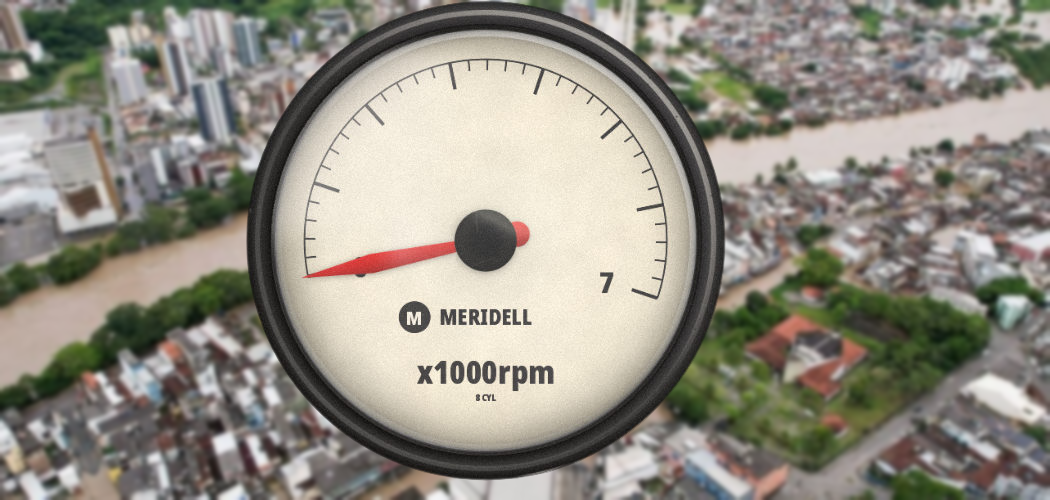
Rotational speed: value=0 unit=rpm
